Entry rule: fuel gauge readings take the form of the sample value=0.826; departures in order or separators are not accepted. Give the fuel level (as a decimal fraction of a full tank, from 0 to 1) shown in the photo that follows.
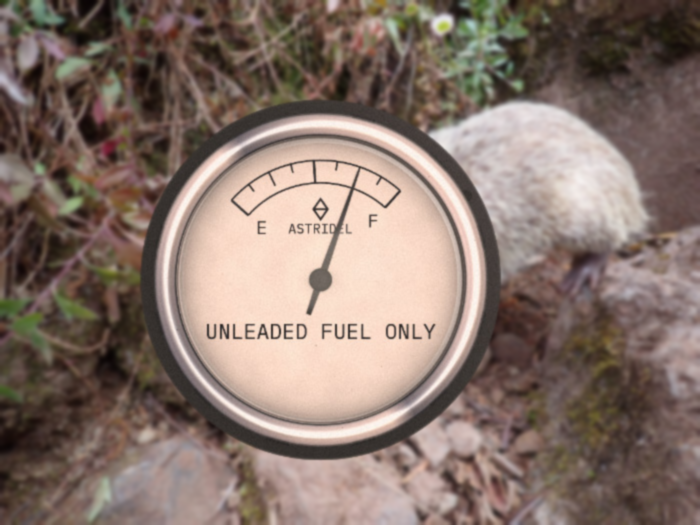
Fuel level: value=0.75
